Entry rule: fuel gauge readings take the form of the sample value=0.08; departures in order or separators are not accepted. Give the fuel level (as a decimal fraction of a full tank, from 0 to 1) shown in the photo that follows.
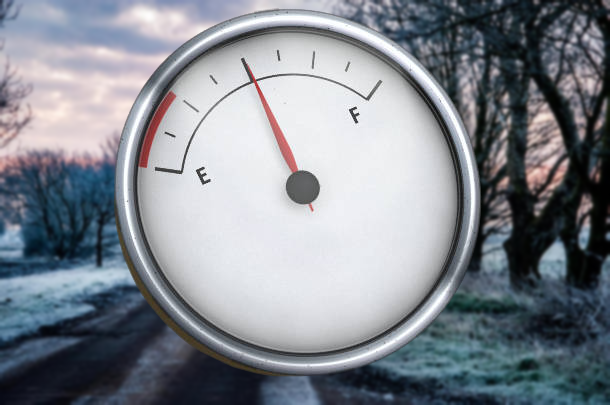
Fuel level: value=0.5
